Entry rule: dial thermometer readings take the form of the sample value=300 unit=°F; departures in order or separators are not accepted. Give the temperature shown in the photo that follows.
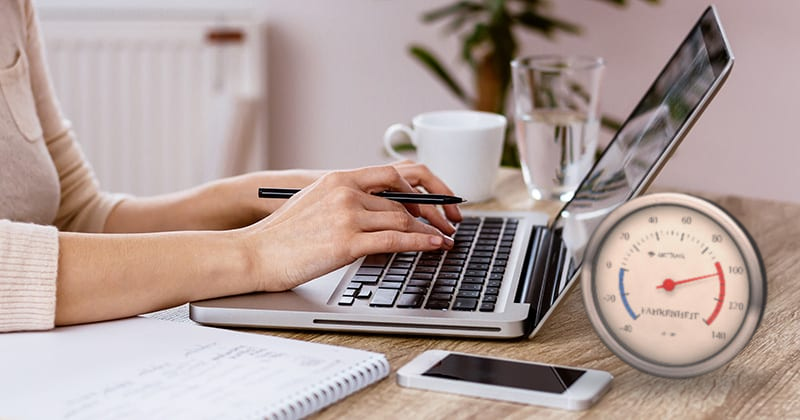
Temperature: value=100 unit=°F
